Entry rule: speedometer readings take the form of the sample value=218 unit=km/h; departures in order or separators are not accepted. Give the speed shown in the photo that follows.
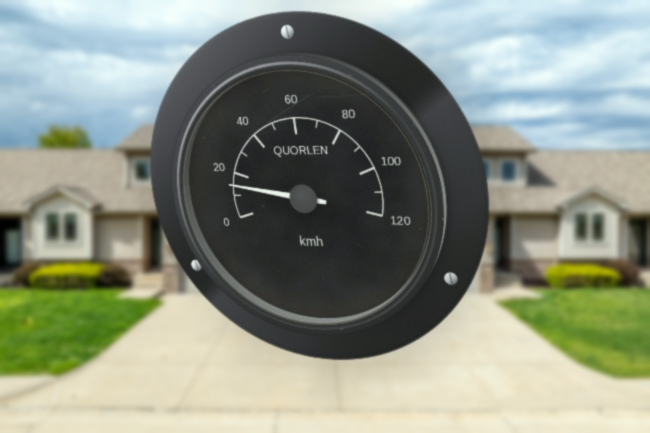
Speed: value=15 unit=km/h
